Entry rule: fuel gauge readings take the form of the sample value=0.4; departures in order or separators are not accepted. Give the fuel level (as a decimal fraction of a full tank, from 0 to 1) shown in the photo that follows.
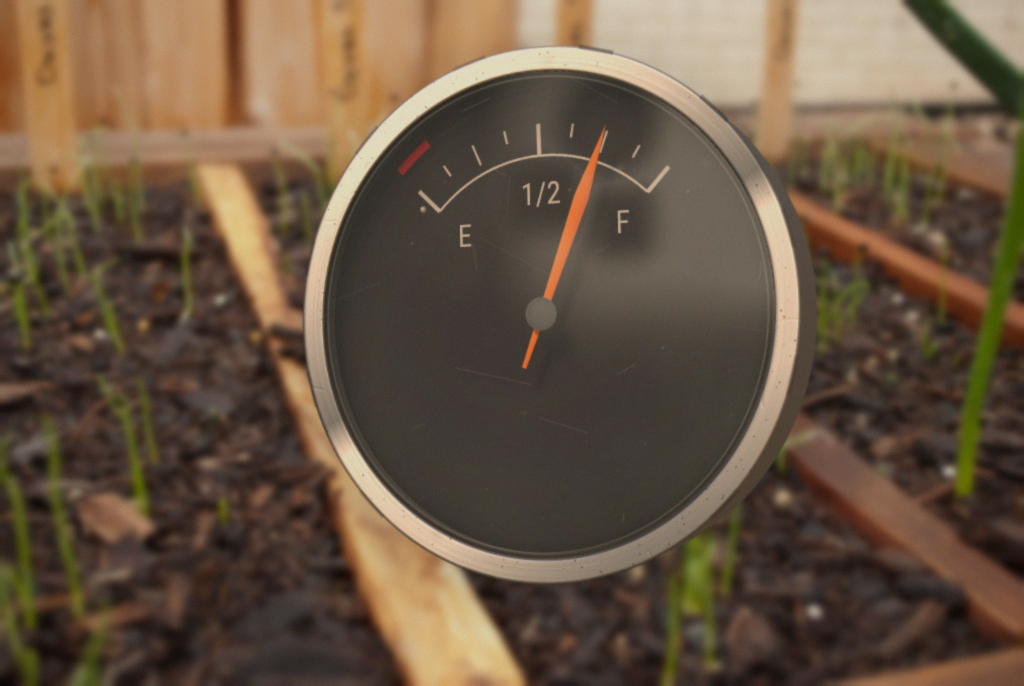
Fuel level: value=0.75
